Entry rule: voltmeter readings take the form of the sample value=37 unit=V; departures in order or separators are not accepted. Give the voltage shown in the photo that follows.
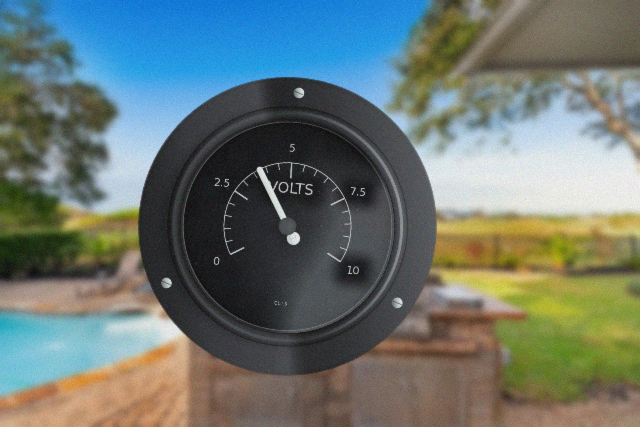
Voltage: value=3.75 unit=V
